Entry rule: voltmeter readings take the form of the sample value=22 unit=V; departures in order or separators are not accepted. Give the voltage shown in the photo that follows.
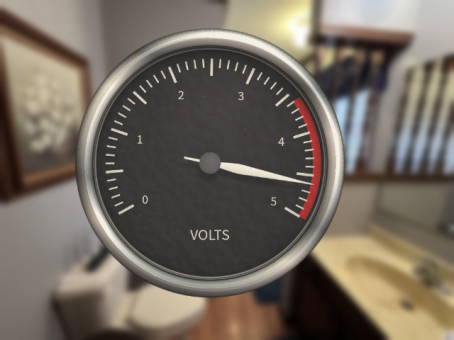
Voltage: value=4.6 unit=V
